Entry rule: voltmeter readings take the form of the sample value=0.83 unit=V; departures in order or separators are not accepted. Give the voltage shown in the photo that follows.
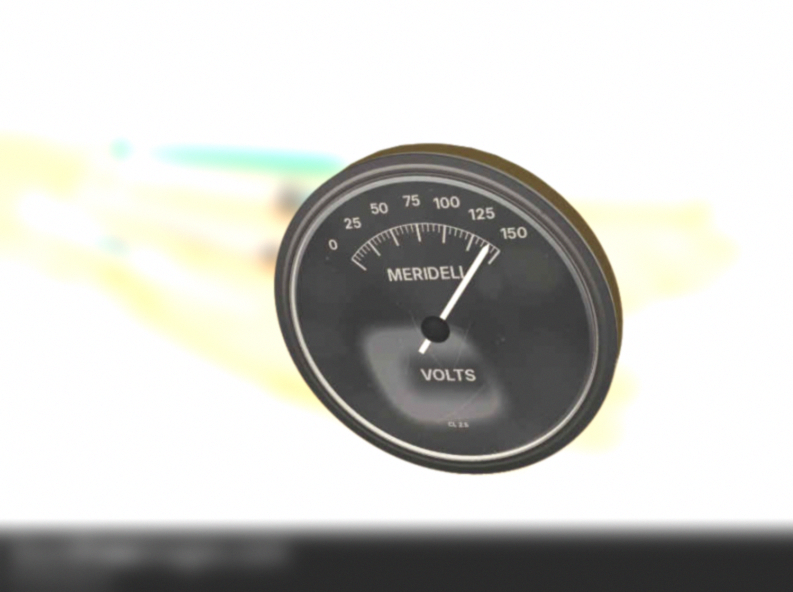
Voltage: value=140 unit=V
